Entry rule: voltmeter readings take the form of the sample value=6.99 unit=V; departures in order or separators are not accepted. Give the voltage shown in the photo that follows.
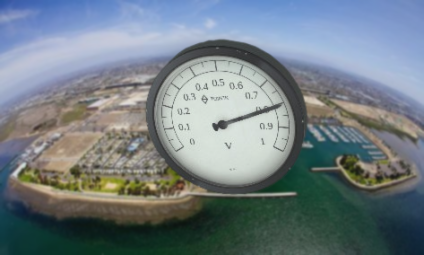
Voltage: value=0.8 unit=V
